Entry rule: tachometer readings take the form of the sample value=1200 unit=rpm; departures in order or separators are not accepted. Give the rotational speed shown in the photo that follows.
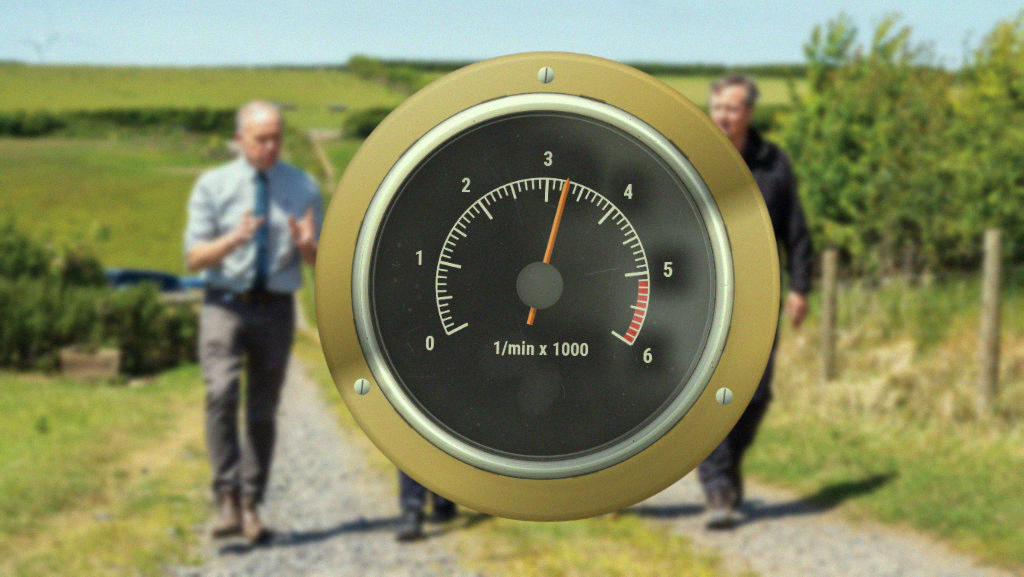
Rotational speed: value=3300 unit=rpm
